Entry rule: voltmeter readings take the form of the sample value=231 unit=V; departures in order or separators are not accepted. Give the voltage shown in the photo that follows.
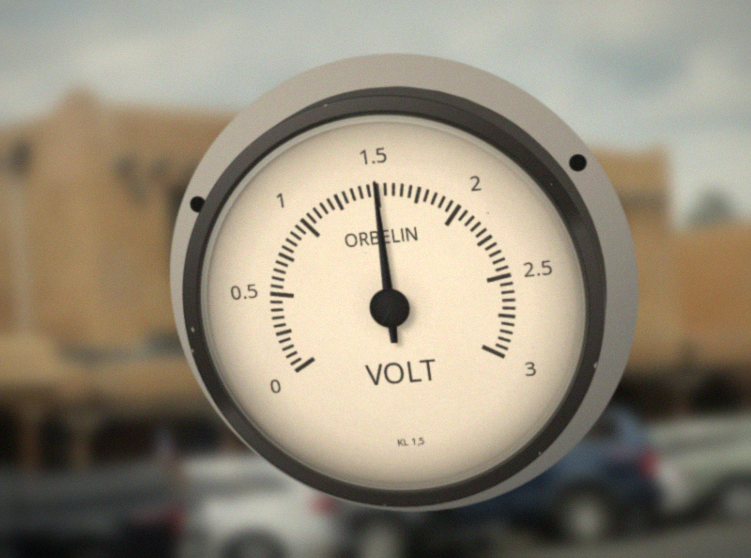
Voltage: value=1.5 unit=V
